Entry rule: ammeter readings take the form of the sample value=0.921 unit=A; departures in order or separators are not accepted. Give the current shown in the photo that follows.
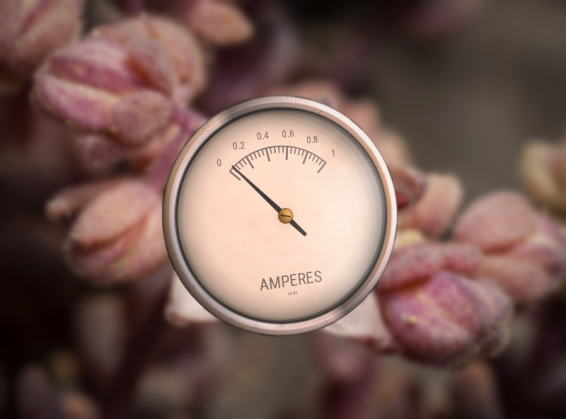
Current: value=0.04 unit=A
